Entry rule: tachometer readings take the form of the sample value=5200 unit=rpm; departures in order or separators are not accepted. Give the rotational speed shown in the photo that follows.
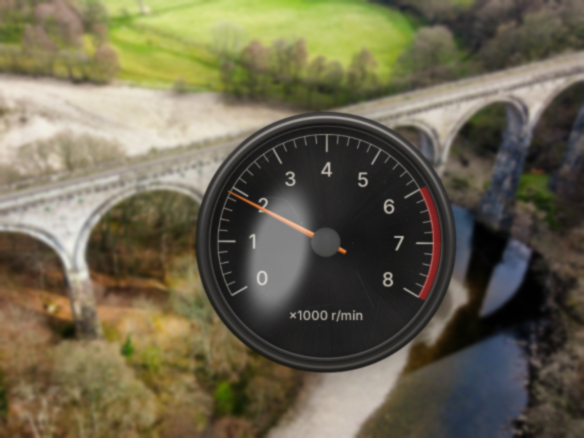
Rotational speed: value=1900 unit=rpm
